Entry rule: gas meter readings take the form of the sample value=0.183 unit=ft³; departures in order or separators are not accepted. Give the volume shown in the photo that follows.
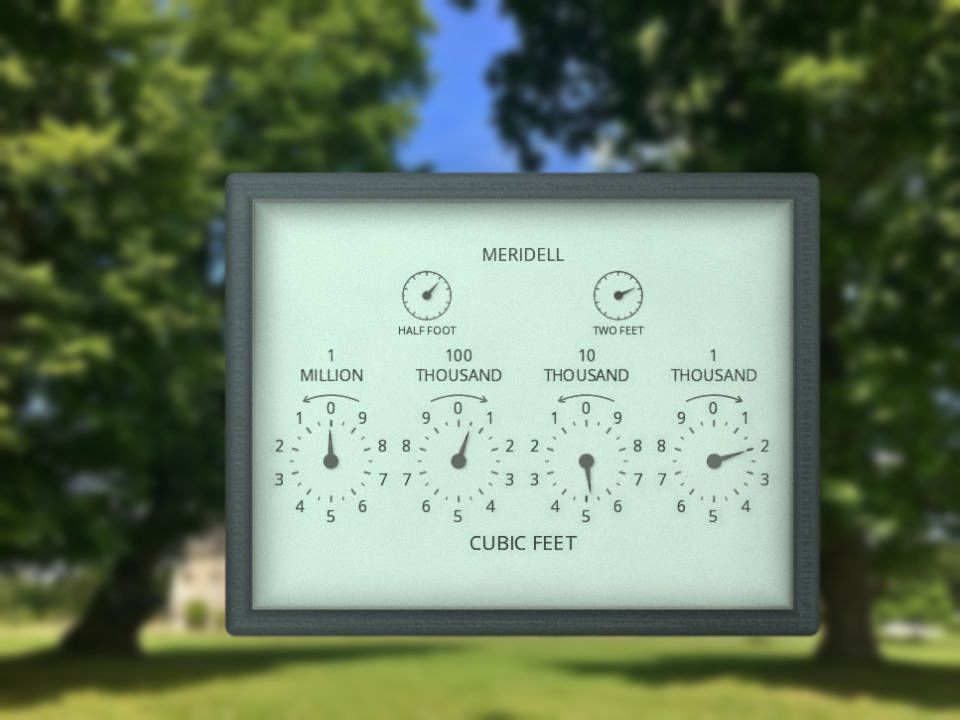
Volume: value=5200 unit=ft³
